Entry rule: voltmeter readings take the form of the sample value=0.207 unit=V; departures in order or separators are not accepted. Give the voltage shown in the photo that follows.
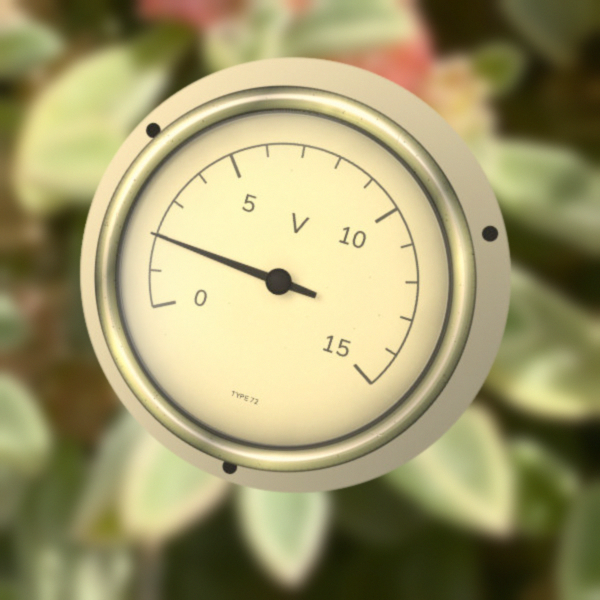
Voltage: value=2 unit=V
